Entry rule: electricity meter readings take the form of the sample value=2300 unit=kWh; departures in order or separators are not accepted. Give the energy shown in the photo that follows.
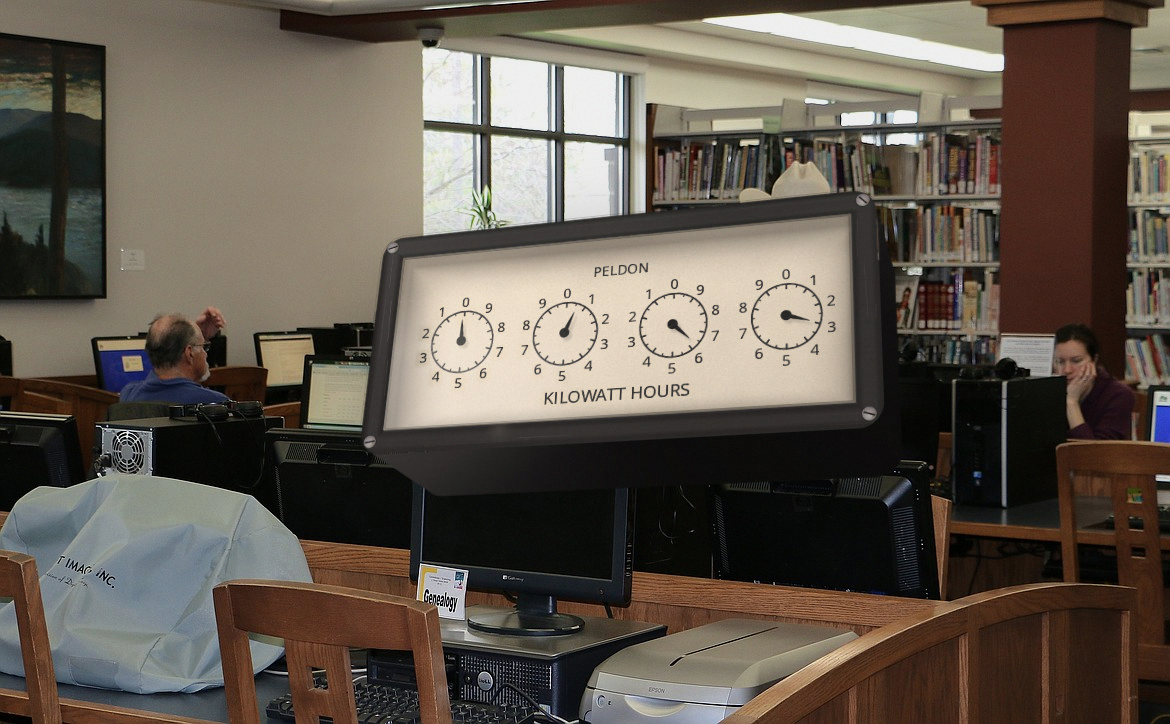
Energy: value=63 unit=kWh
